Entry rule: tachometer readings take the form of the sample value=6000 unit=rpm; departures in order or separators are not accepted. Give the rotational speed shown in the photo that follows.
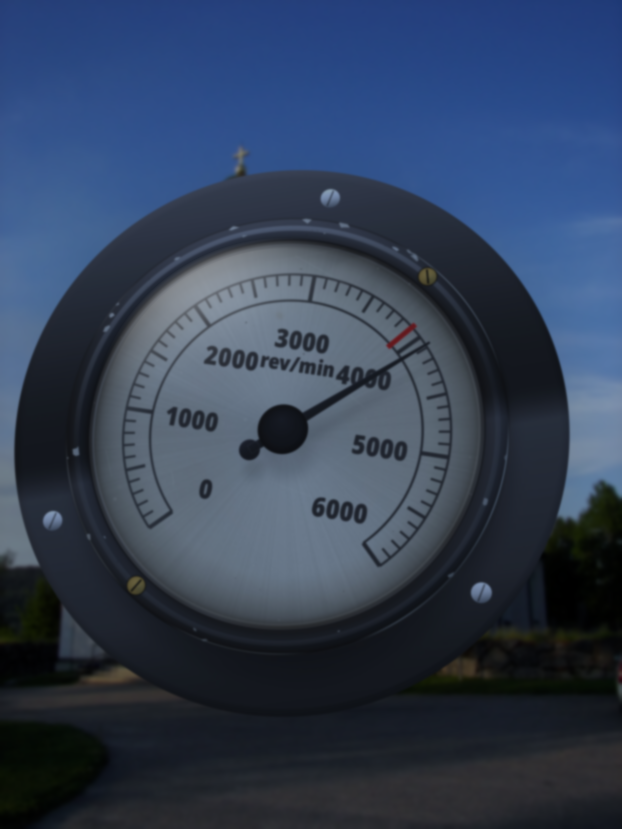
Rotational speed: value=4100 unit=rpm
